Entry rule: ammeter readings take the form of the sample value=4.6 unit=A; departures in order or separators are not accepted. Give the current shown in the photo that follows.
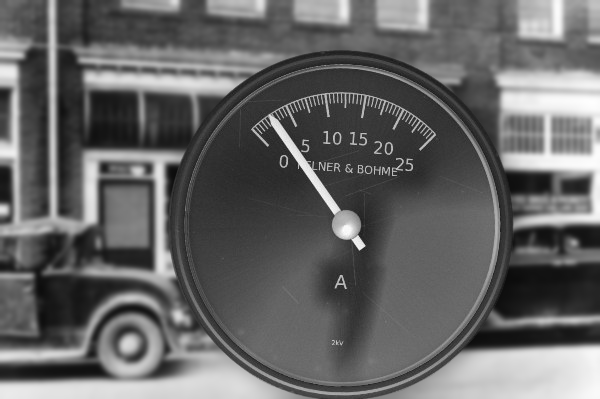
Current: value=2.5 unit=A
